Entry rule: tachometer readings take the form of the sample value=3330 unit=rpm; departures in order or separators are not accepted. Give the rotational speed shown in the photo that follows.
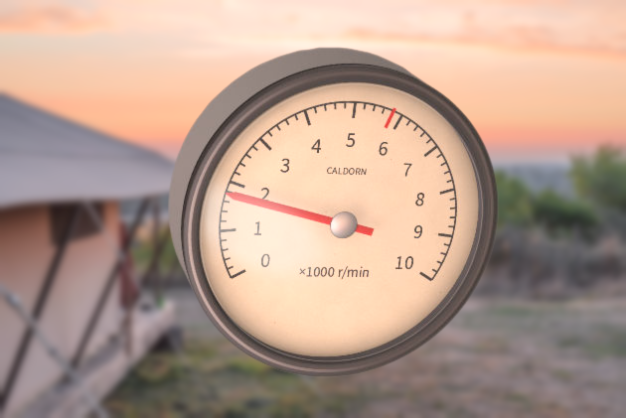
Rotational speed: value=1800 unit=rpm
